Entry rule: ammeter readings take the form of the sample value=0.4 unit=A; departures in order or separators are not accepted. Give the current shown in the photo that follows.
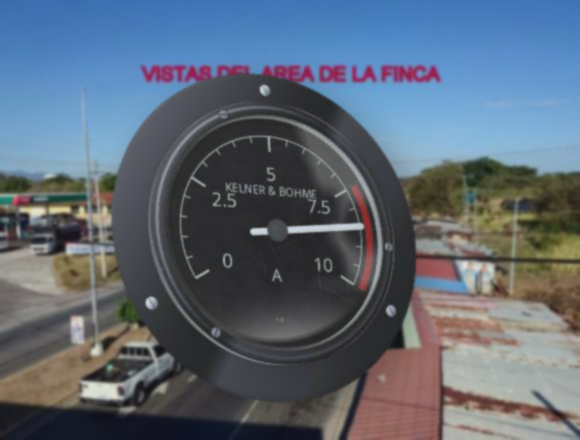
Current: value=8.5 unit=A
